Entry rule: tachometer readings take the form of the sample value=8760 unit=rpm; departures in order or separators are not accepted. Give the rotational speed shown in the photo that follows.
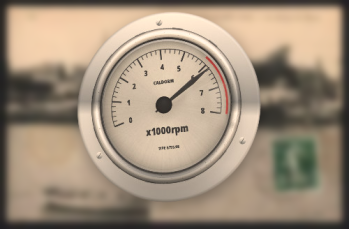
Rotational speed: value=6200 unit=rpm
